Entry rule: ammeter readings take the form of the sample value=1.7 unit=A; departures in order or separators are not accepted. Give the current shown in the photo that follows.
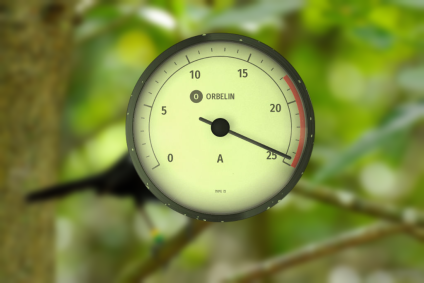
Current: value=24.5 unit=A
